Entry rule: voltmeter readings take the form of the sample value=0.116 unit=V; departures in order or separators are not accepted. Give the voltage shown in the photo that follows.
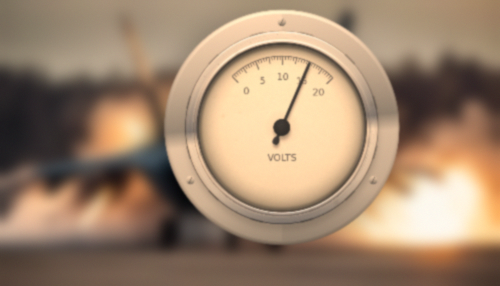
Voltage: value=15 unit=V
